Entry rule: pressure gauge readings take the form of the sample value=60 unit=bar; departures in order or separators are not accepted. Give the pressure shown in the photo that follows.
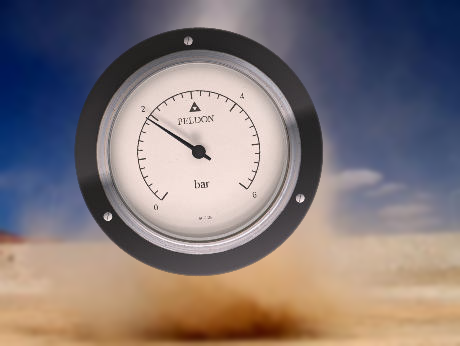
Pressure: value=1.9 unit=bar
